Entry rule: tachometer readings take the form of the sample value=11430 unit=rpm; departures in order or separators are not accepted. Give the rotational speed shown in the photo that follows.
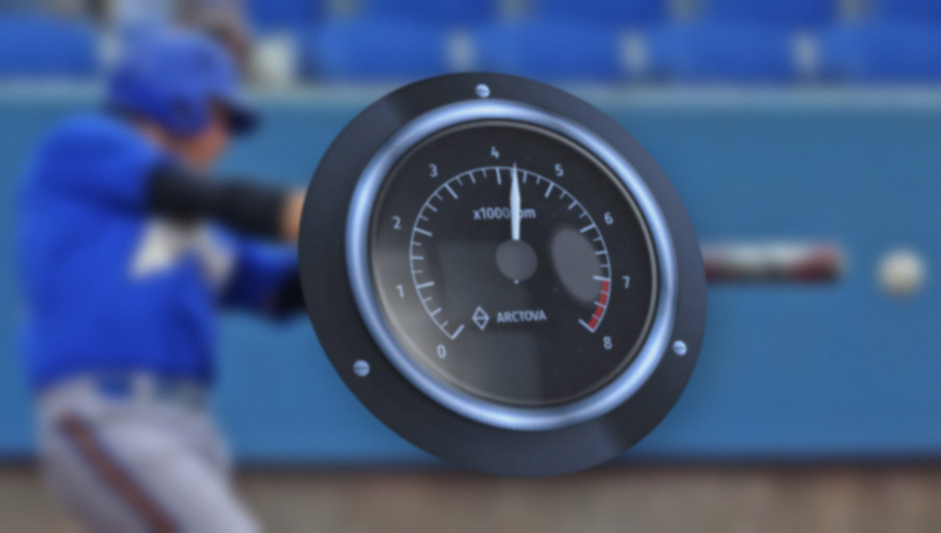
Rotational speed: value=4250 unit=rpm
